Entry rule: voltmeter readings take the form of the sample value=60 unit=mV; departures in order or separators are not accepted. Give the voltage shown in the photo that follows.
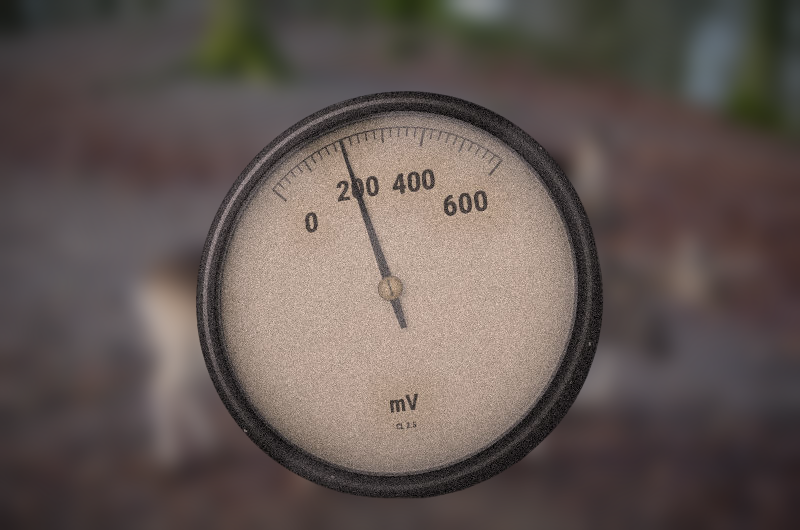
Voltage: value=200 unit=mV
